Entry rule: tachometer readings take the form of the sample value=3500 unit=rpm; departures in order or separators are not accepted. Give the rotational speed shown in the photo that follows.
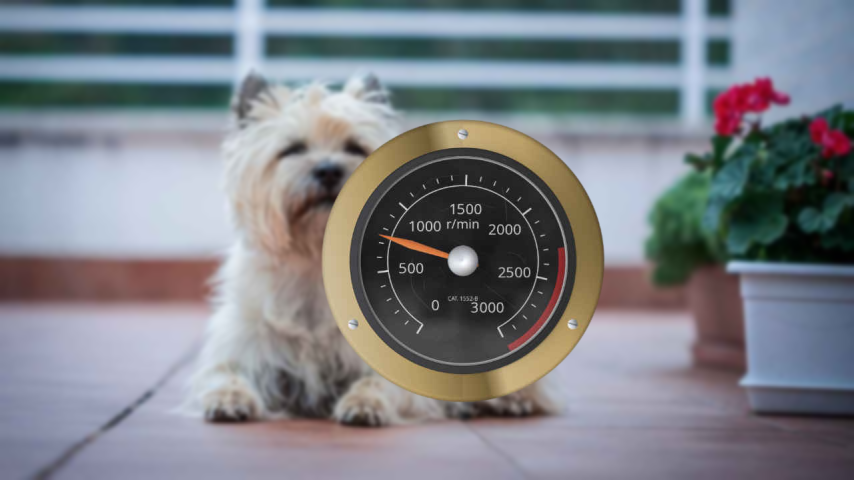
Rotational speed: value=750 unit=rpm
